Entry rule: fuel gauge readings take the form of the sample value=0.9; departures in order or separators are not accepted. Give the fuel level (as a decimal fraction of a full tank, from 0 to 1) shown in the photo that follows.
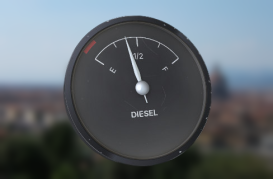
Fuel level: value=0.375
